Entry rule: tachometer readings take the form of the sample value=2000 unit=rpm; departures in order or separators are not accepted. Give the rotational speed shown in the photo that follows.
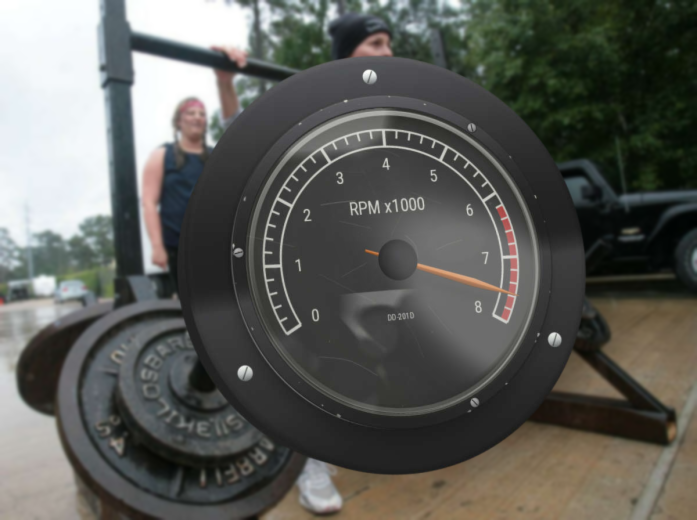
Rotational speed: value=7600 unit=rpm
